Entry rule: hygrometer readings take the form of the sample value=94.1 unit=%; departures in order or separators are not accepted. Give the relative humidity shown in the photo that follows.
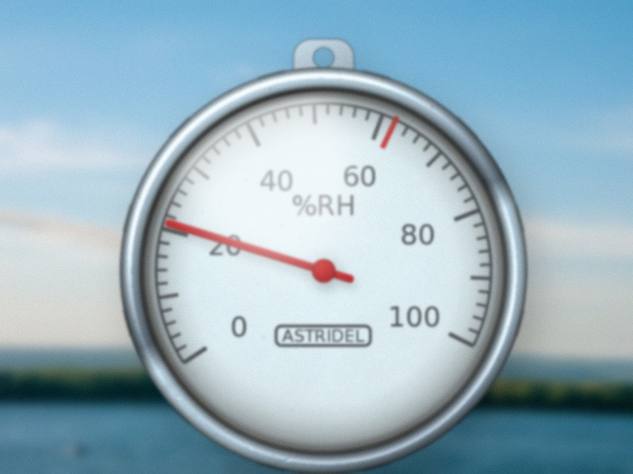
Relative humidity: value=21 unit=%
